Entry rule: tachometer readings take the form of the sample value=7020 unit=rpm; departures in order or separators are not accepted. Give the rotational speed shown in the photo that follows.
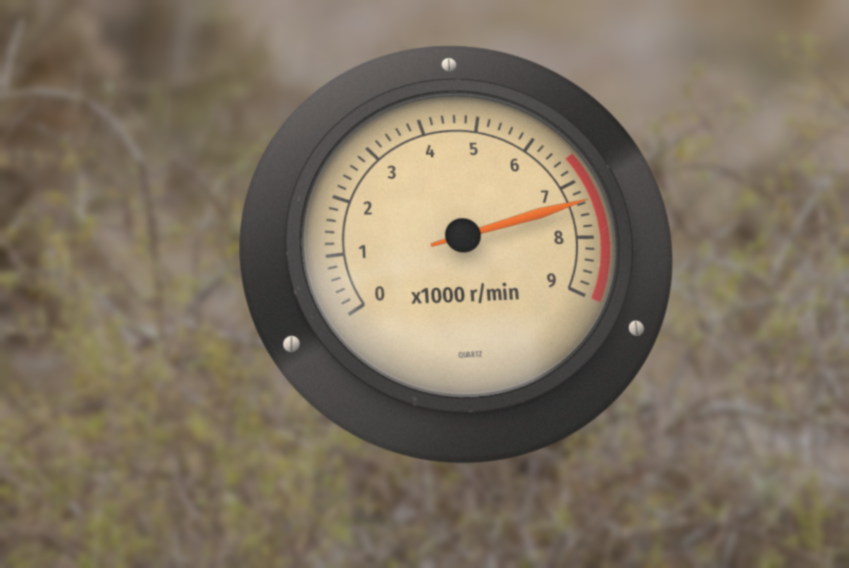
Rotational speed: value=7400 unit=rpm
